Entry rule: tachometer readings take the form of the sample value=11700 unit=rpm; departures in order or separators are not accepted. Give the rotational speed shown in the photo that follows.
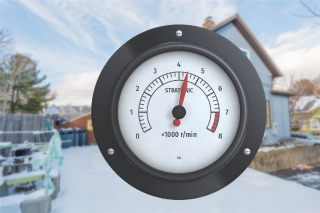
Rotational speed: value=4400 unit=rpm
